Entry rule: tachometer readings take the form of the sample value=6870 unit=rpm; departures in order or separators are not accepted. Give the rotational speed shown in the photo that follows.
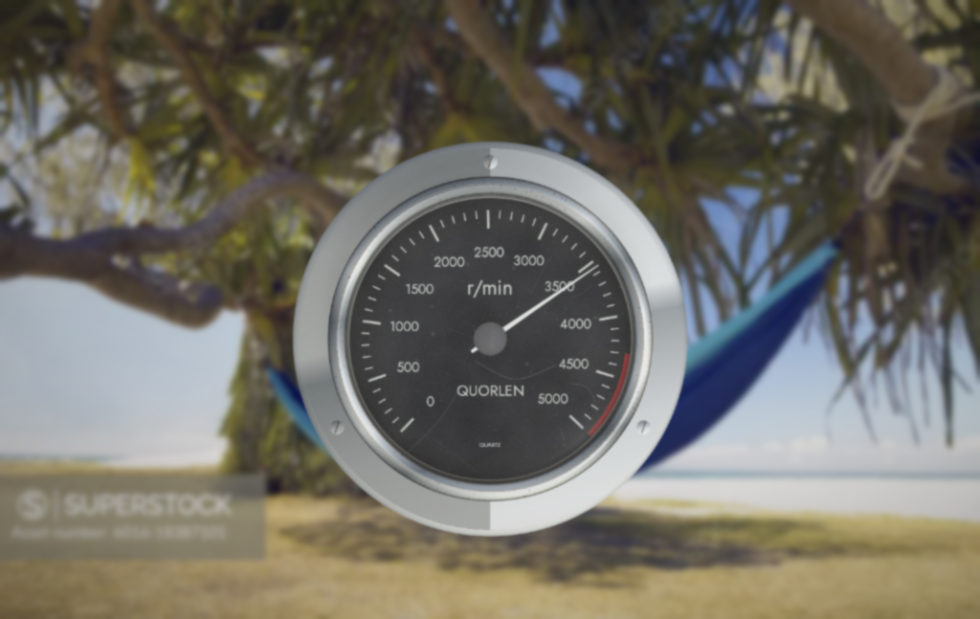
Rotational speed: value=3550 unit=rpm
